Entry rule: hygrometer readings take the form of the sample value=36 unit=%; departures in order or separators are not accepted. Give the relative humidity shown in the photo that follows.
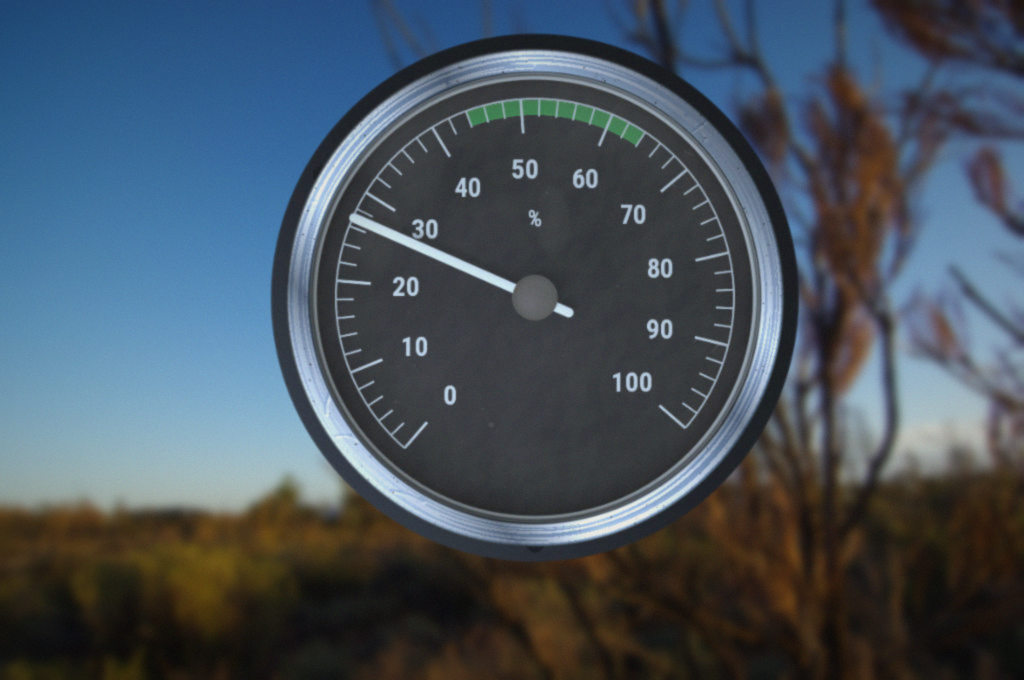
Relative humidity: value=27 unit=%
